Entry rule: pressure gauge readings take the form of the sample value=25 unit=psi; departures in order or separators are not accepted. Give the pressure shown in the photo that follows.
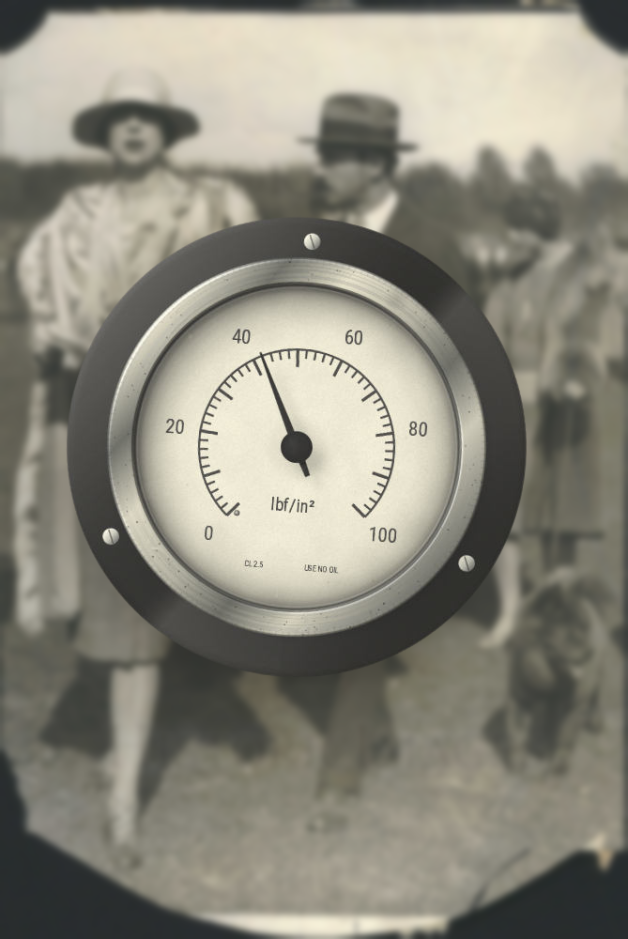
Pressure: value=42 unit=psi
